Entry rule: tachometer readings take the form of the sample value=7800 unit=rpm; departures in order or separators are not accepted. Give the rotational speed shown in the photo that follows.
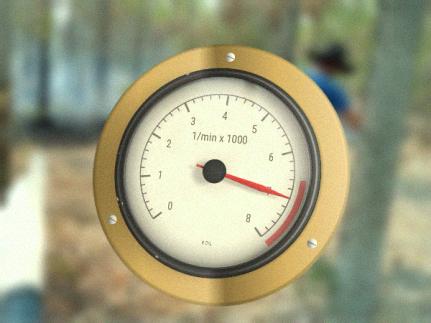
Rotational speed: value=7000 unit=rpm
